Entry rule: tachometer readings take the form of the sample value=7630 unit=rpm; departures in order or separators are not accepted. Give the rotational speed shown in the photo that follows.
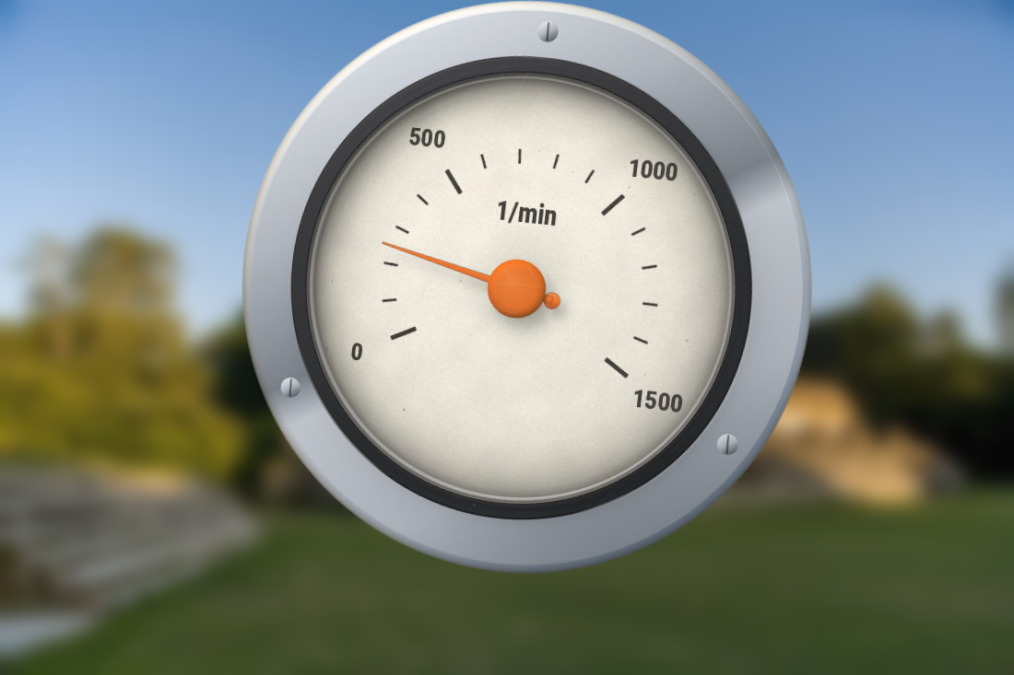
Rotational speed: value=250 unit=rpm
